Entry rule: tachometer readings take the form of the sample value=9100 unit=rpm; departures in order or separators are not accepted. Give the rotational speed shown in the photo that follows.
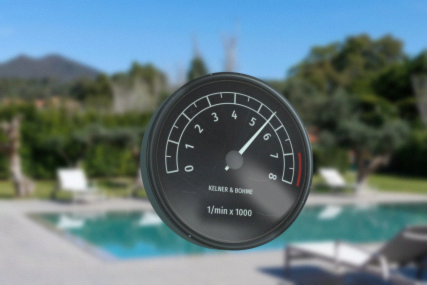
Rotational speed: value=5500 unit=rpm
